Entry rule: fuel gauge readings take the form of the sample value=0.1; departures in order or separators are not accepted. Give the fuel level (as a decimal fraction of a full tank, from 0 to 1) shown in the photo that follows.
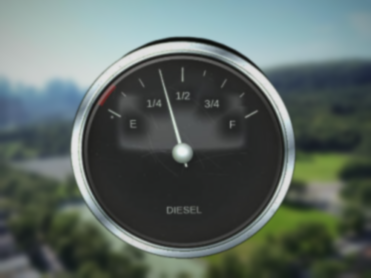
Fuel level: value=0.375
